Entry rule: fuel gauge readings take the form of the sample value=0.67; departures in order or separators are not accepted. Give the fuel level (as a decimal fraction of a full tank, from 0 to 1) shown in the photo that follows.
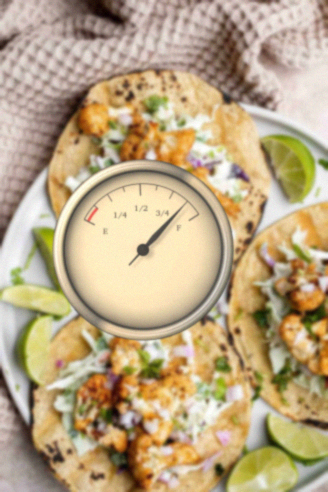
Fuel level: value=0.875
